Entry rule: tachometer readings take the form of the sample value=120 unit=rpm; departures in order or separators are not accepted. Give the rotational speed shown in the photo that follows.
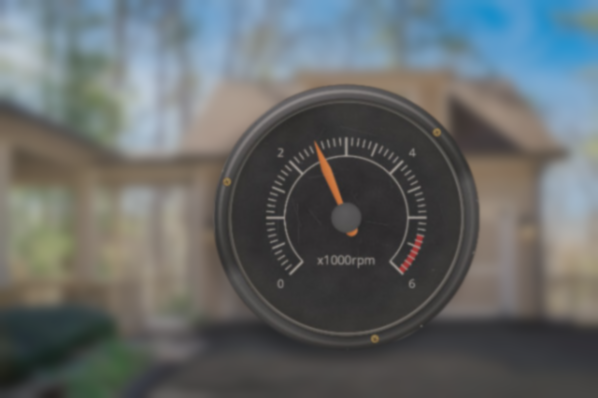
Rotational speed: value=2500 unit=rpm
